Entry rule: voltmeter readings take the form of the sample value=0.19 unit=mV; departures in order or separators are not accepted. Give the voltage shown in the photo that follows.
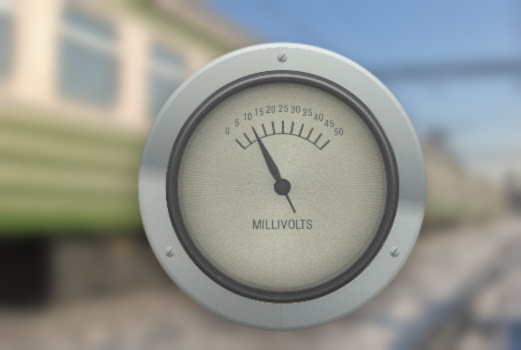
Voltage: value=10 unit=mV
